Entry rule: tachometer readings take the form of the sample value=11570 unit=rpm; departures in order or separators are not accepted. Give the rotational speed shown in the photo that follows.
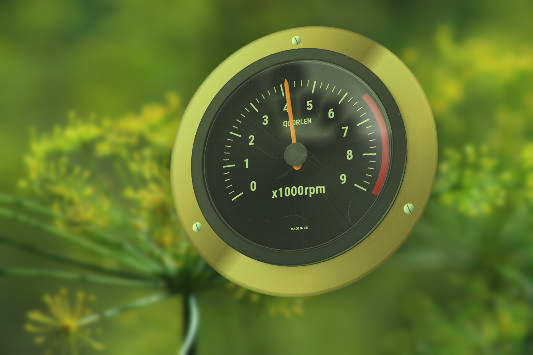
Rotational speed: value=4200 unit=rpm
